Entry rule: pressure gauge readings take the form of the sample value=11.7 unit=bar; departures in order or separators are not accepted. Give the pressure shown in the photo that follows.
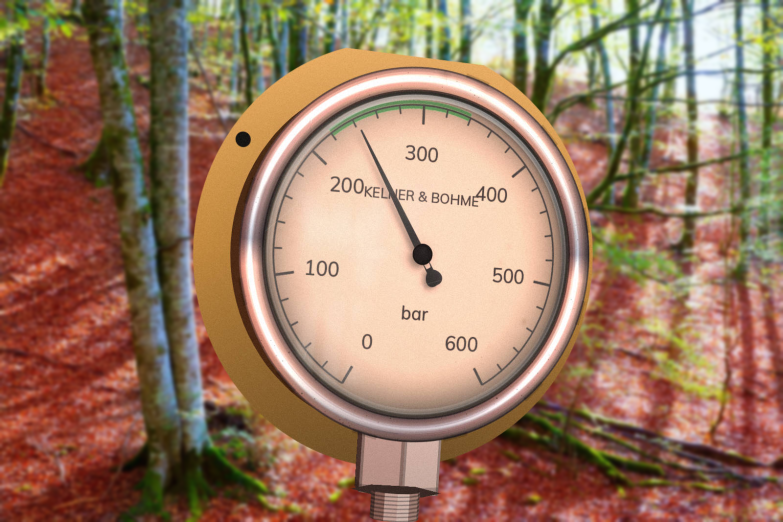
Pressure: value=240 unit=bar
